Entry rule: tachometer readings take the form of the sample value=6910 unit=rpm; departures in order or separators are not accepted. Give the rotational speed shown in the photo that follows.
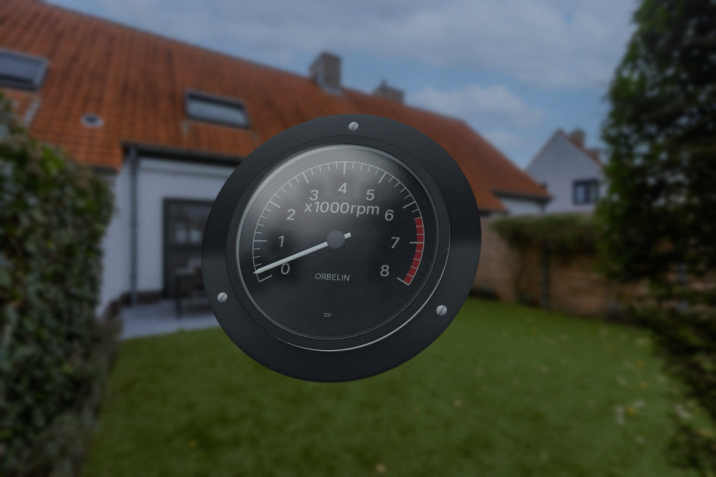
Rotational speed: value=200 unit=rpm
